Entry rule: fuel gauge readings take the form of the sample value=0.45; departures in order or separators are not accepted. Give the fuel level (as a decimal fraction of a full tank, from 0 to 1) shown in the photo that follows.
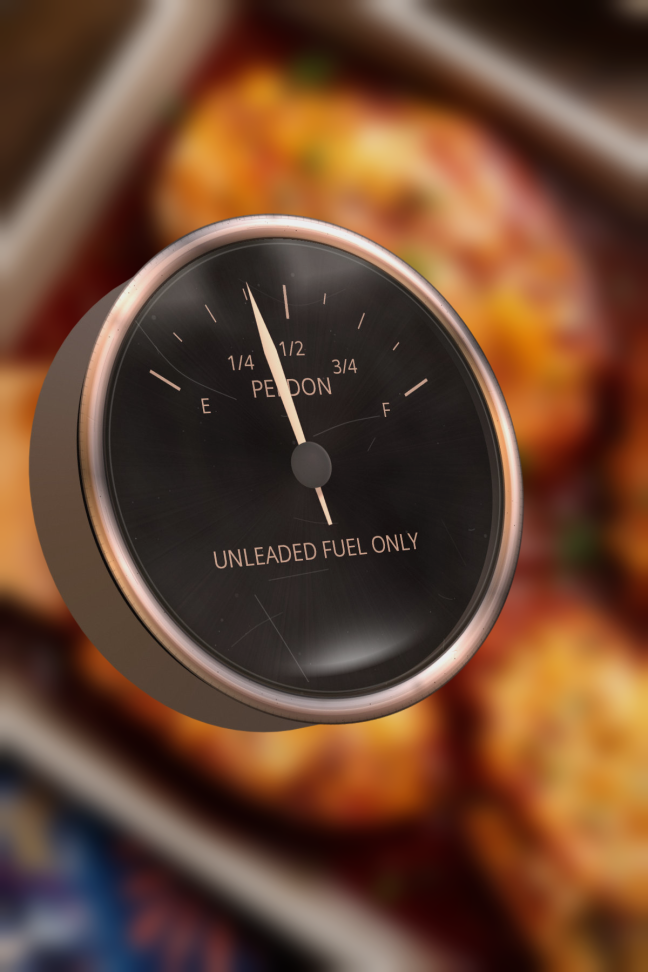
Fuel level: value=0.375
